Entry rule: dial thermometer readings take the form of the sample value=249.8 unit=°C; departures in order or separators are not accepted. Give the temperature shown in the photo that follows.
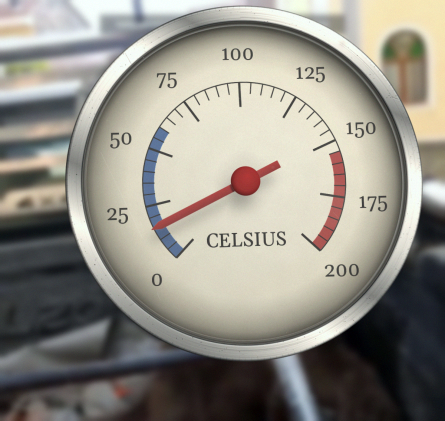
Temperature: value=15 unit=°C
